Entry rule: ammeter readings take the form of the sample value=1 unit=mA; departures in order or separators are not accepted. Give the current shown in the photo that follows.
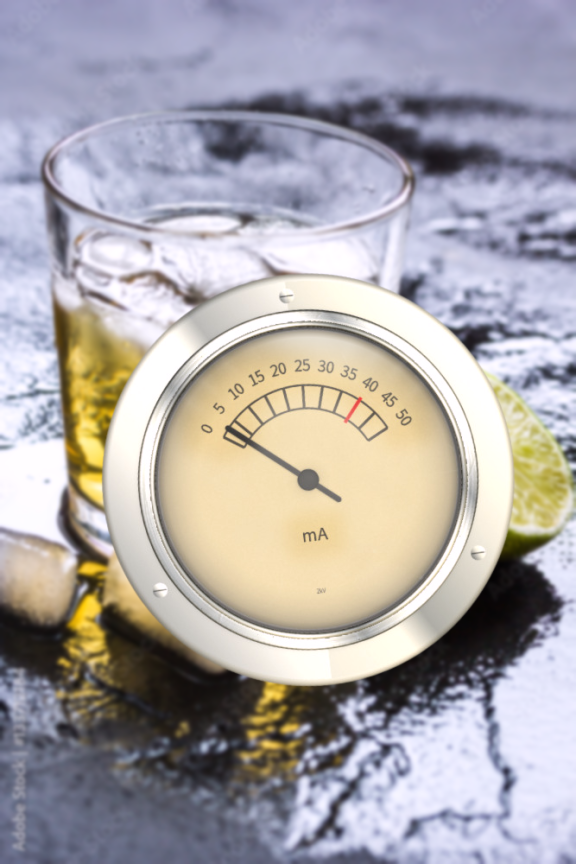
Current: value=2.5 unit=mA
